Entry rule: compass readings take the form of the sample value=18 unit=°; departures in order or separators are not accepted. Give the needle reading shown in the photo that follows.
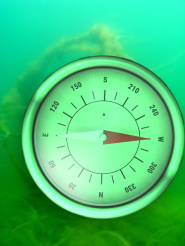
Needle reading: value=270 unit=°
